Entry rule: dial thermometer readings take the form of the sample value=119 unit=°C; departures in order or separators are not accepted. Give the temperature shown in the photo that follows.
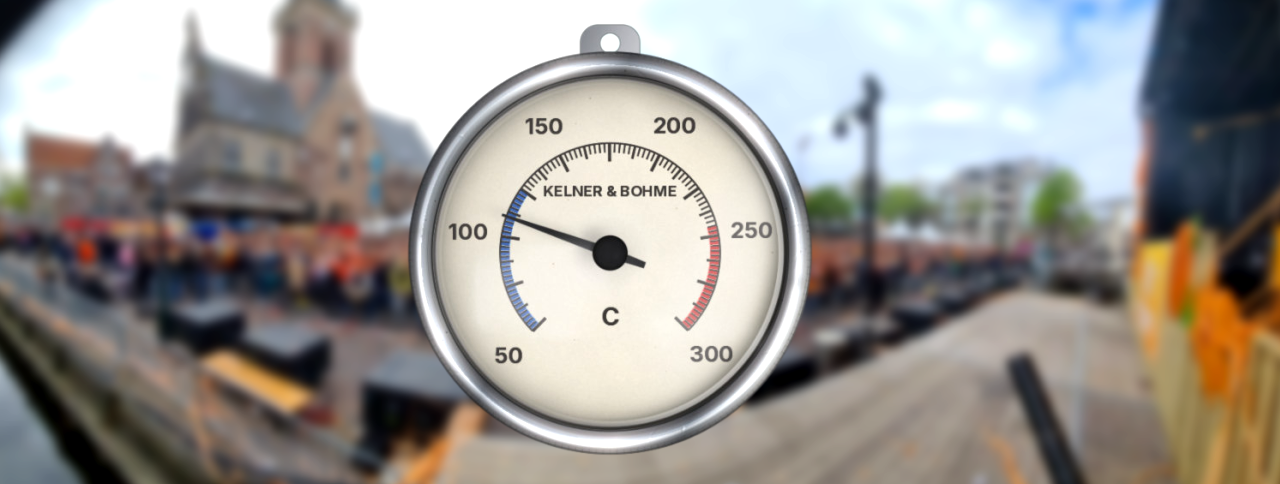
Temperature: value=110 unit=°C
